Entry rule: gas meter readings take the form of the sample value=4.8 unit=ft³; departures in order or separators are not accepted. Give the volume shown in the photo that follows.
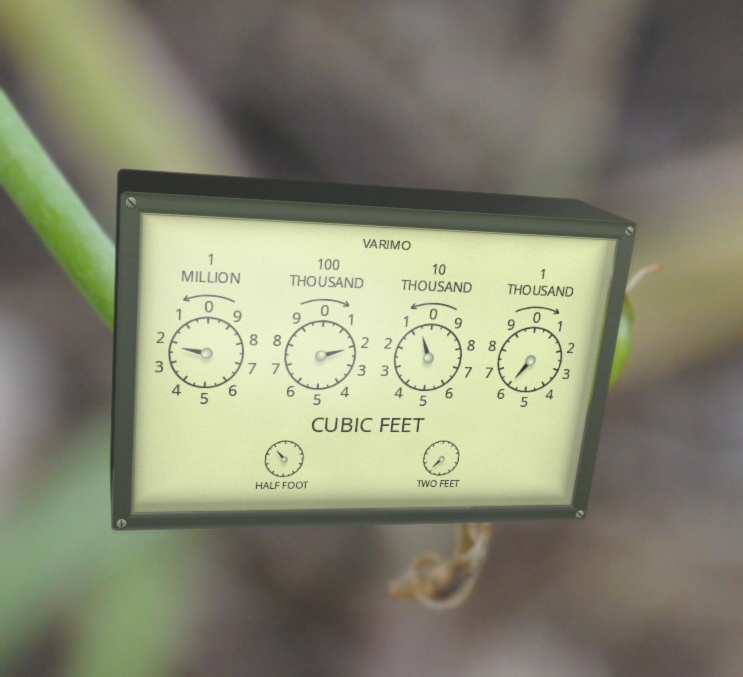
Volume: value=220600 unit=ft³
